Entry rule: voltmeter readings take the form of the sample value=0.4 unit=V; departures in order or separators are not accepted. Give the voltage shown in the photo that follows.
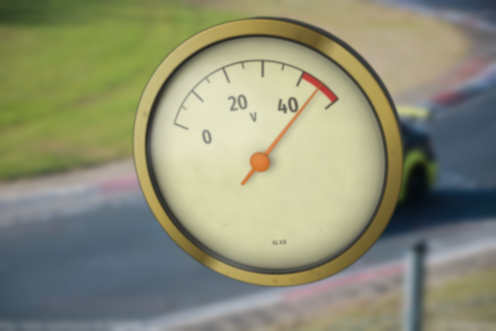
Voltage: value=45 unit=V
